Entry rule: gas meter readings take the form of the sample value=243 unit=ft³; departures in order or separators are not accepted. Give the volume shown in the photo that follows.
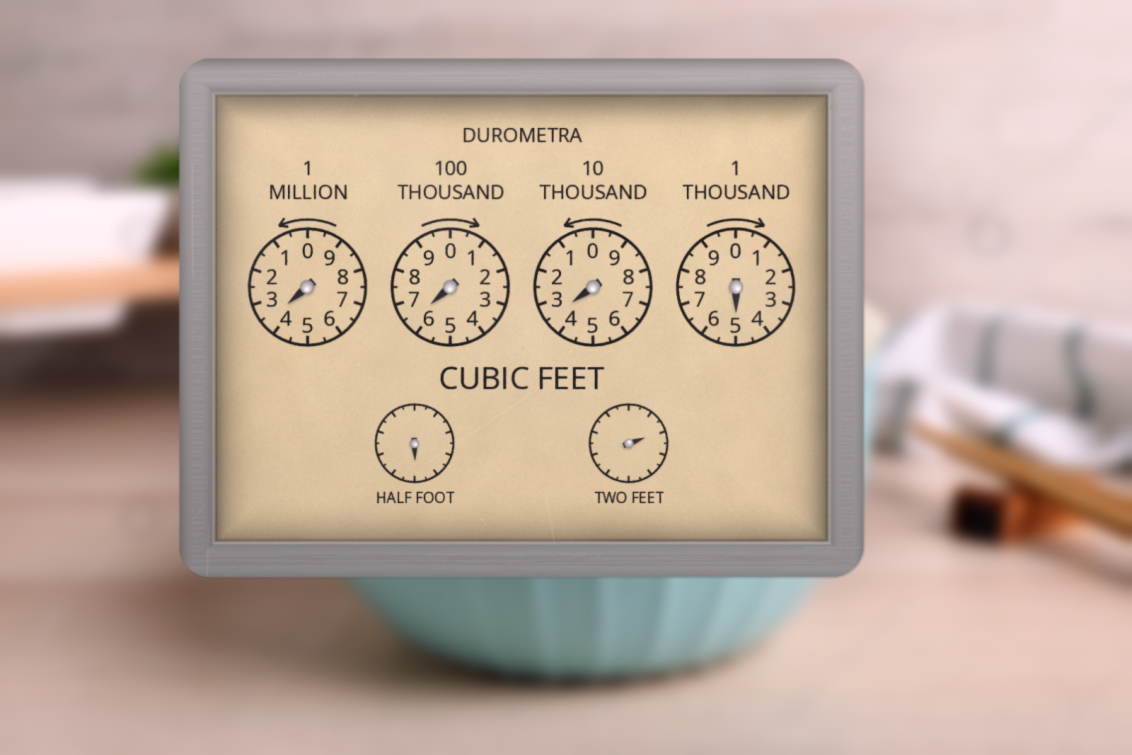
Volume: value=363500 unit=ft³
